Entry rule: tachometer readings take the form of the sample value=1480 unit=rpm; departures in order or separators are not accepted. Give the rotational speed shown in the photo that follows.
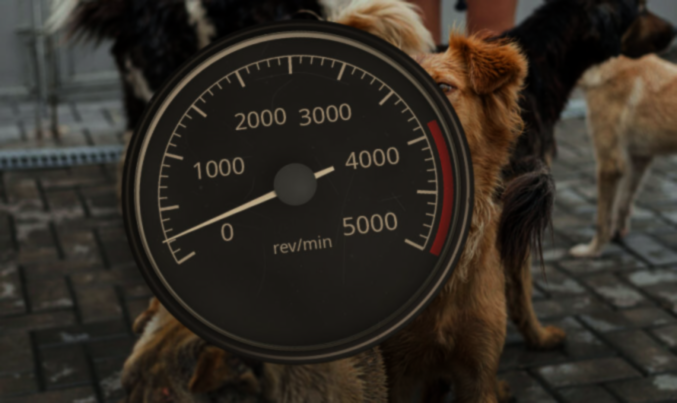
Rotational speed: value=200 unit=rpm
